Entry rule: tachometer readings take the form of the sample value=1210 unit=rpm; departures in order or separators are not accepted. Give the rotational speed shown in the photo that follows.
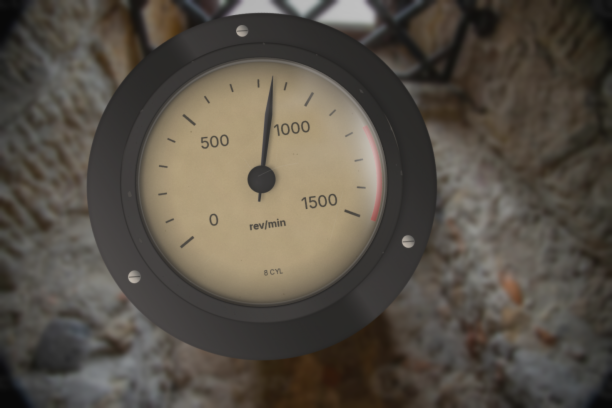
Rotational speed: value=850 unit=rpm
